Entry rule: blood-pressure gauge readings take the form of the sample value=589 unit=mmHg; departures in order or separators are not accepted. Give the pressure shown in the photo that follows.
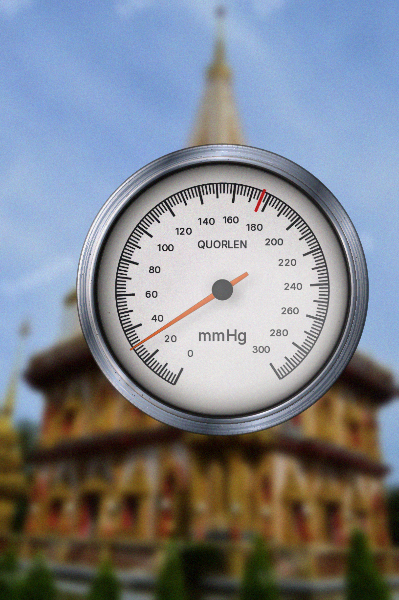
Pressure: value=30 unit=mmHg
